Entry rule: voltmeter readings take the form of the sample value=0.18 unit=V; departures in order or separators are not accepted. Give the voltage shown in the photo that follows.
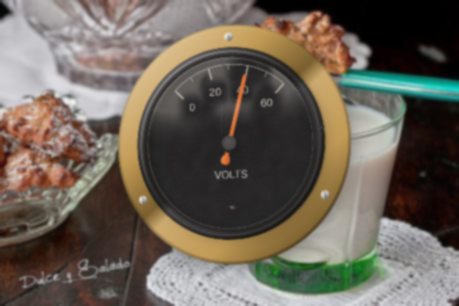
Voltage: value=40 unit=V
